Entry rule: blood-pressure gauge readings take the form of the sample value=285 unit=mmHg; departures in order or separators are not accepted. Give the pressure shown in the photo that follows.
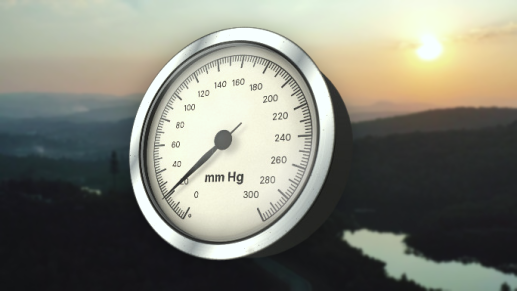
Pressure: value=20 unit=mmHg
